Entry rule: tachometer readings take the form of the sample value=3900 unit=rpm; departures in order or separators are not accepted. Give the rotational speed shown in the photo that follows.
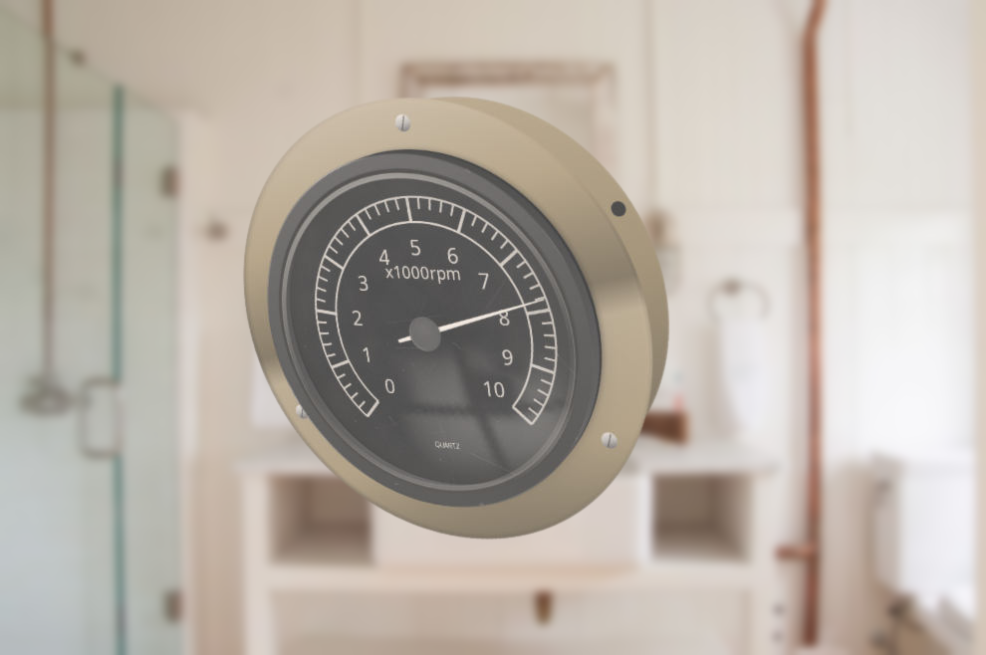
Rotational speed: value=7800 unit=rpm
